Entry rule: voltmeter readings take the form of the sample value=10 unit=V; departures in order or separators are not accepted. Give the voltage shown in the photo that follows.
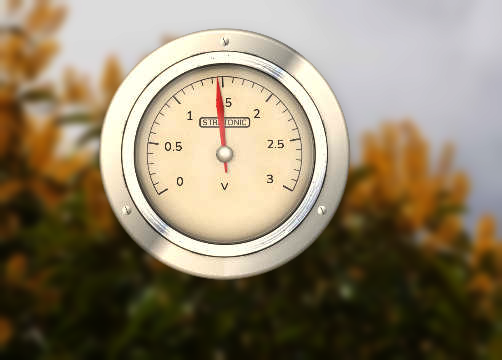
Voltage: value=1.45 unit=V
